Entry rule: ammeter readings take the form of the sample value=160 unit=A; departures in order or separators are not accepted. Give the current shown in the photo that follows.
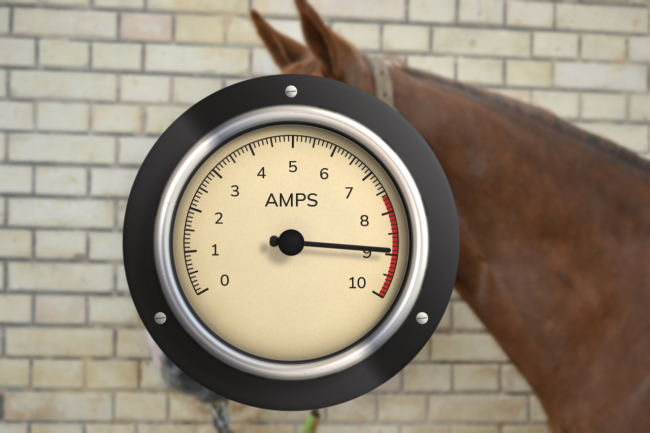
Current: value=8.9 unit=A
